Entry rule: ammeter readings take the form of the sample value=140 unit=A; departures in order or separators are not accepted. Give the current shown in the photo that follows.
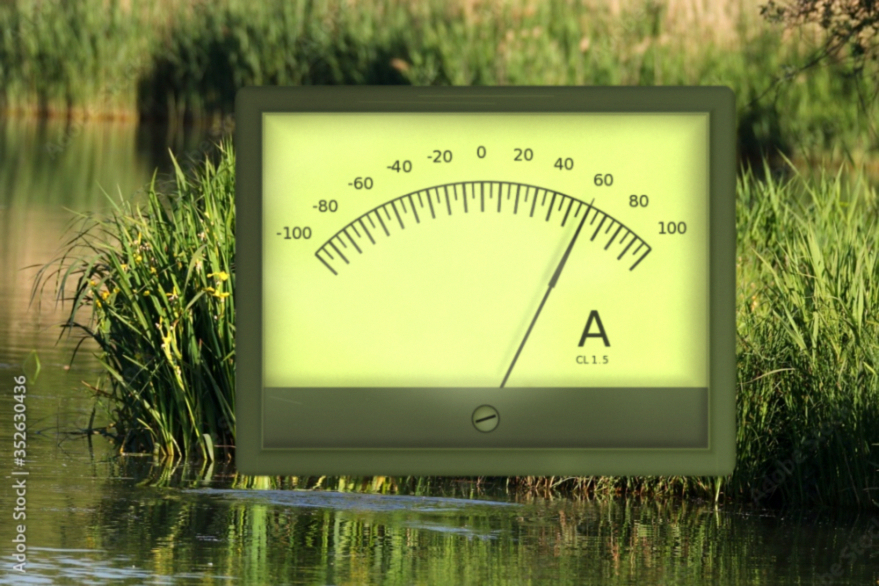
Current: value=60 unit=A
